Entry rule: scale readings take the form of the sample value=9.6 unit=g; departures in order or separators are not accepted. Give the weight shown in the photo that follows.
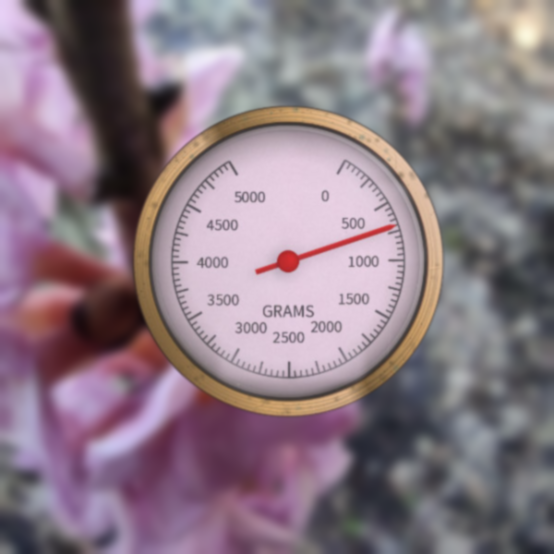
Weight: value=700 unit=g
